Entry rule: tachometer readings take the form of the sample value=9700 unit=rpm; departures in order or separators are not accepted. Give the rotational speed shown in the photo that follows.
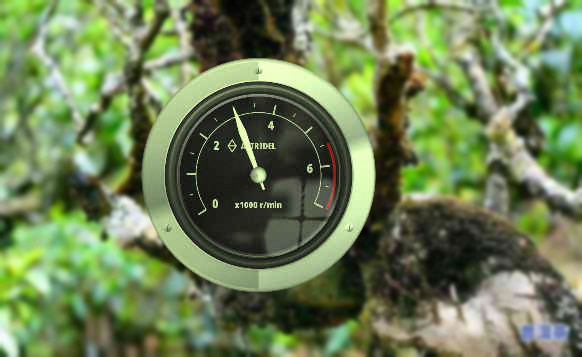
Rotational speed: value=3000 unit=rpm
